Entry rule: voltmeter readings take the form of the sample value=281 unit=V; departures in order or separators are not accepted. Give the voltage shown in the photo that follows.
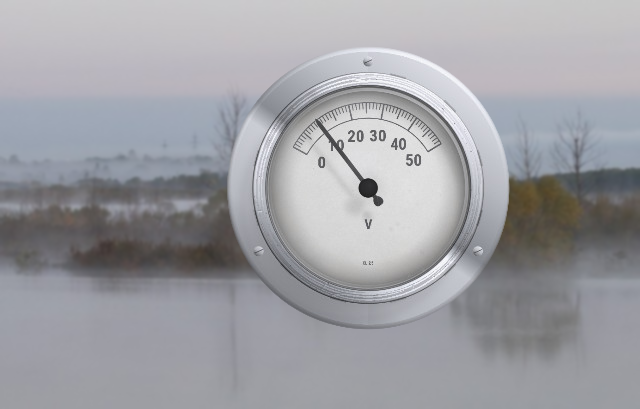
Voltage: value=10 unit=V
